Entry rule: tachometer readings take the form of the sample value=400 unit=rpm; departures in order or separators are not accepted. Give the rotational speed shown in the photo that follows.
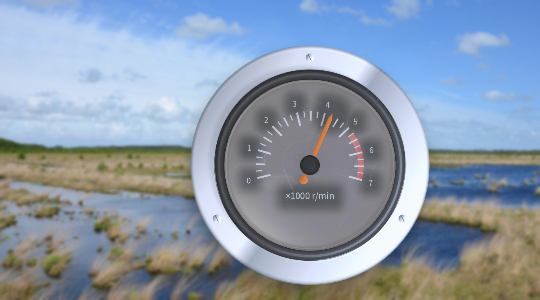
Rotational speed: value=4250 unit=rpm
